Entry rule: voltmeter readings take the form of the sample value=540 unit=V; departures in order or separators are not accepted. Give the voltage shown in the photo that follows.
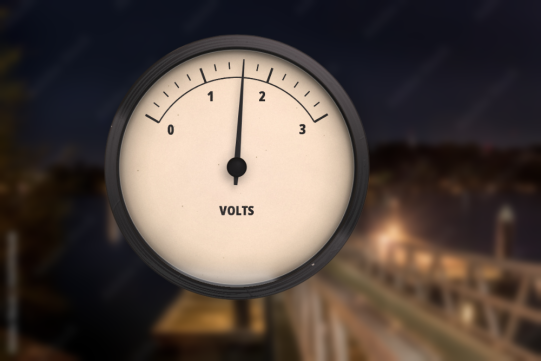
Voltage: value=1.6 unit=V
